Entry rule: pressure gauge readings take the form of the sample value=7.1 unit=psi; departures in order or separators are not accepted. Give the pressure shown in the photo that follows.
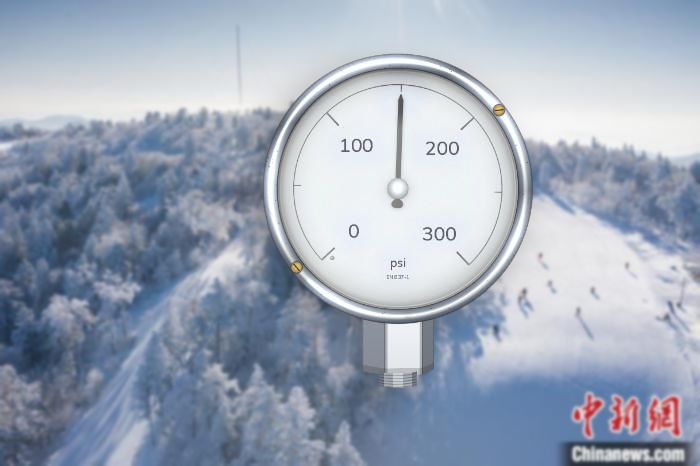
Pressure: value=150 unit=psi
